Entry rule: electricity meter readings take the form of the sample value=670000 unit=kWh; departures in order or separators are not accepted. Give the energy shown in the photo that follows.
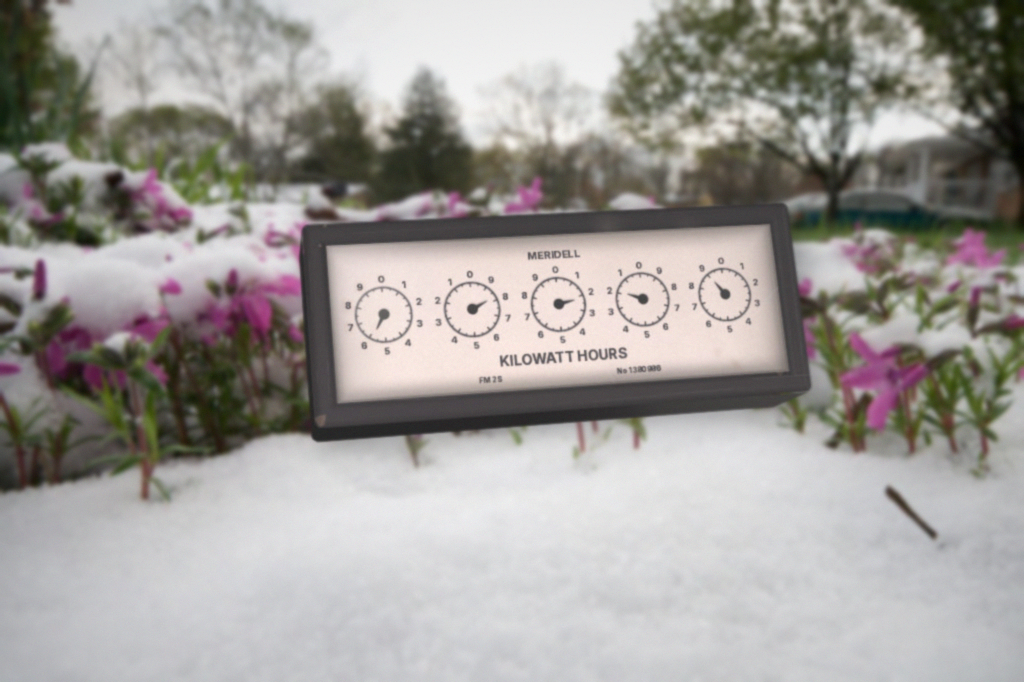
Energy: value=58219 unit=kWh
